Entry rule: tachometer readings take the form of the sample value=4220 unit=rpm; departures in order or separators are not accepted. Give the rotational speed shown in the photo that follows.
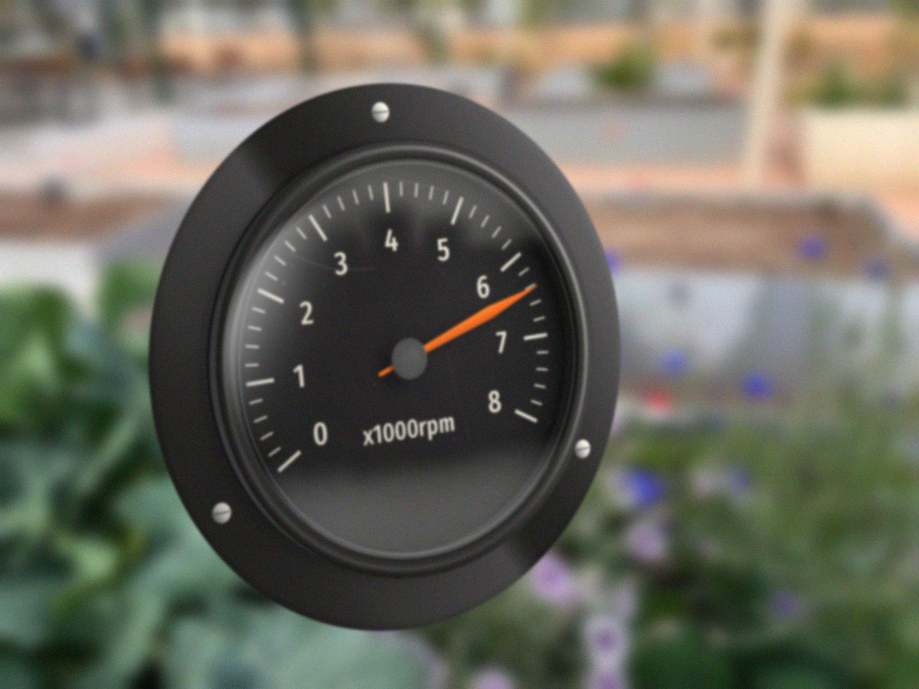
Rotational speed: value=6400 unit=rpm
